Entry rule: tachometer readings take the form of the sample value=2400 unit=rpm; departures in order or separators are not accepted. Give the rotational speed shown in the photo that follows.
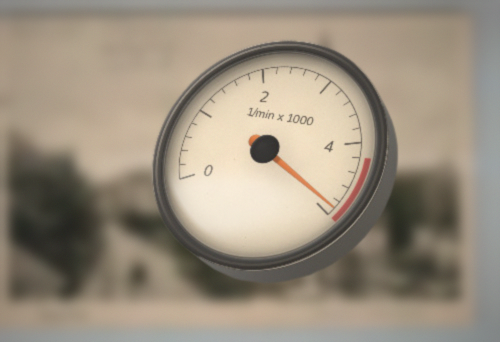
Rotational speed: value=4900 unit=rpm
